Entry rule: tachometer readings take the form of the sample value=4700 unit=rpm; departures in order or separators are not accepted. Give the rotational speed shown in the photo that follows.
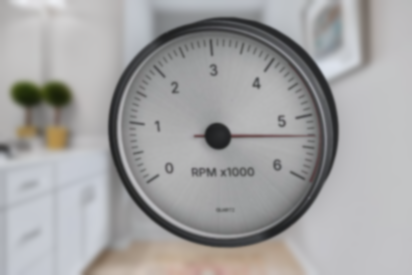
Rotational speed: value=5300 unit=rpm
